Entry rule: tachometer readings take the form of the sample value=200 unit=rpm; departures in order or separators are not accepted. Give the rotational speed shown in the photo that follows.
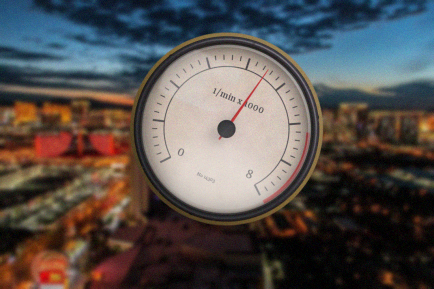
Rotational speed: value=4500 unit=rpm
